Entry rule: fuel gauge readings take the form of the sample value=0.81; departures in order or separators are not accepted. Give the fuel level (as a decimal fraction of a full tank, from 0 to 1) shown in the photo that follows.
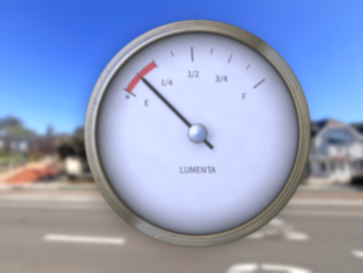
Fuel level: value=0.125
